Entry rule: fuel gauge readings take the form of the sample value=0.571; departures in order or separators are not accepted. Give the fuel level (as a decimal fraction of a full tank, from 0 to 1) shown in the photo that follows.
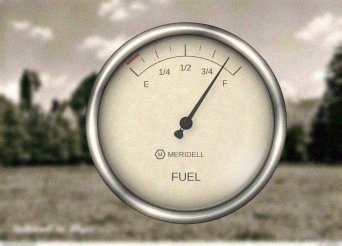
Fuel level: value=0.875
